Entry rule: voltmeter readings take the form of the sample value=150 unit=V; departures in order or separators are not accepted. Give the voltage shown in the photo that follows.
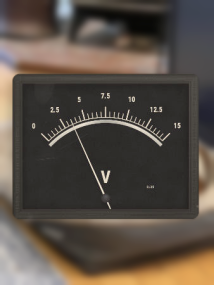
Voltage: value=3.5 unit=V
